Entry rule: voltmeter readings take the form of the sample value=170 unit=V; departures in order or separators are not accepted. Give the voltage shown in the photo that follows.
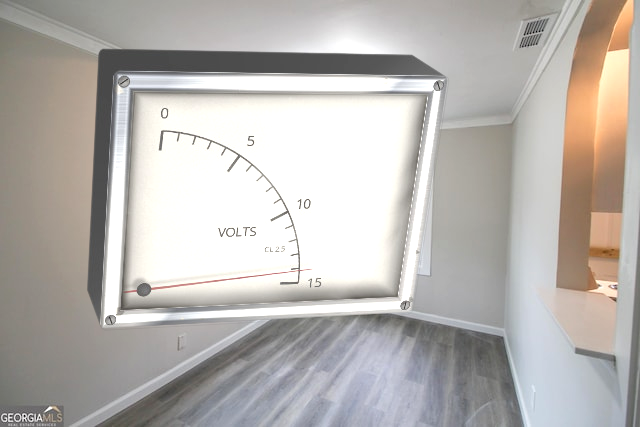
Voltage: value=14 unit=V
